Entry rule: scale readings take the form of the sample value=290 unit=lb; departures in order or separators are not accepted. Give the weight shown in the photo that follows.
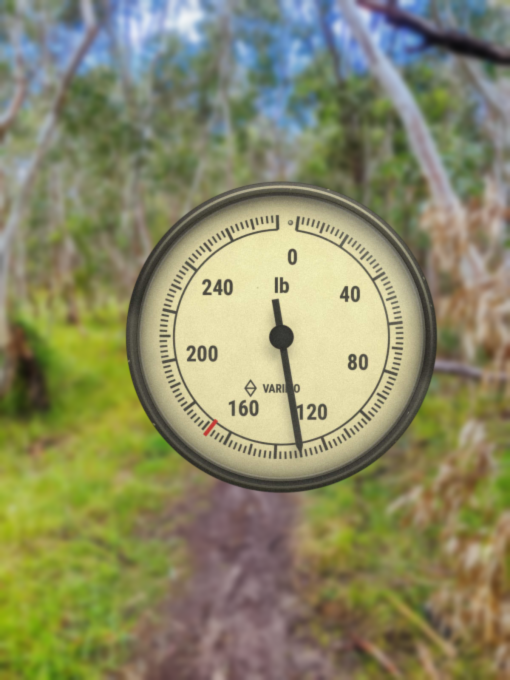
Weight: value=130 unit=lb
